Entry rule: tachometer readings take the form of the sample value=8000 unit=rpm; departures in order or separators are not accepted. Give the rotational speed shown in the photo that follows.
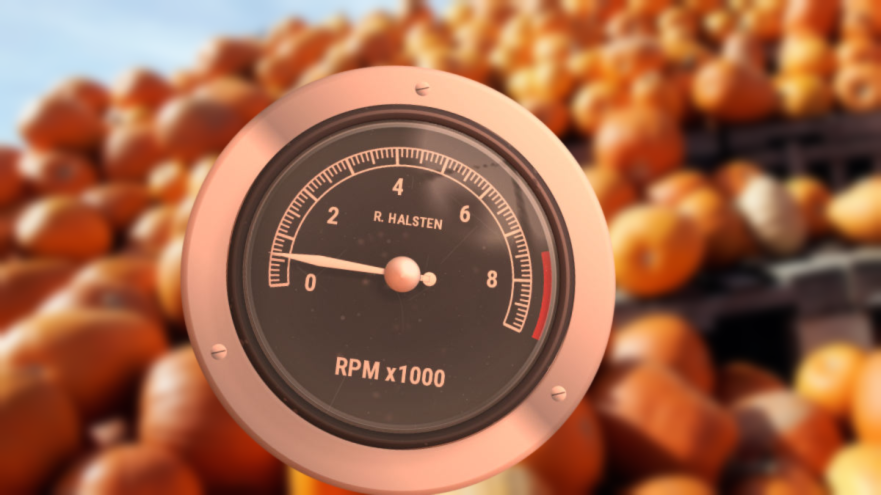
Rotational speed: value=600 unit=rpm
